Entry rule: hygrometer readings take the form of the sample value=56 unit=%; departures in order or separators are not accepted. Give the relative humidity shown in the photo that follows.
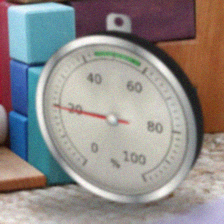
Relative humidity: value=20 unit=%
